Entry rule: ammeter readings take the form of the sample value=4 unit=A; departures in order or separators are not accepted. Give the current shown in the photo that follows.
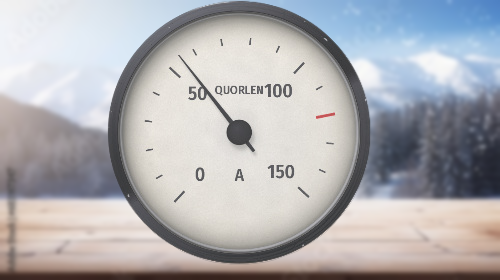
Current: value=55 unit=A
